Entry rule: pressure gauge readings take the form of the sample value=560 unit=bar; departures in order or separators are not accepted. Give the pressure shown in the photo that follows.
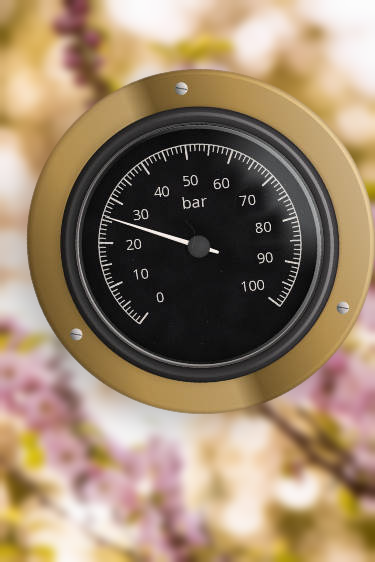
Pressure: value=26 unit=bar
